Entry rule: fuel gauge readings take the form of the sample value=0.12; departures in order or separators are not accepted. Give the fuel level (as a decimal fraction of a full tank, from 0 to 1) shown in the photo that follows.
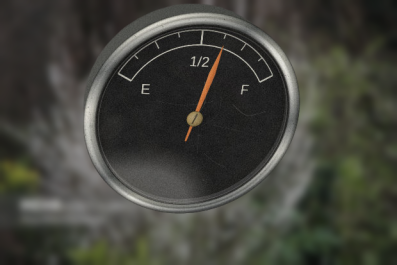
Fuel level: value=0.625
